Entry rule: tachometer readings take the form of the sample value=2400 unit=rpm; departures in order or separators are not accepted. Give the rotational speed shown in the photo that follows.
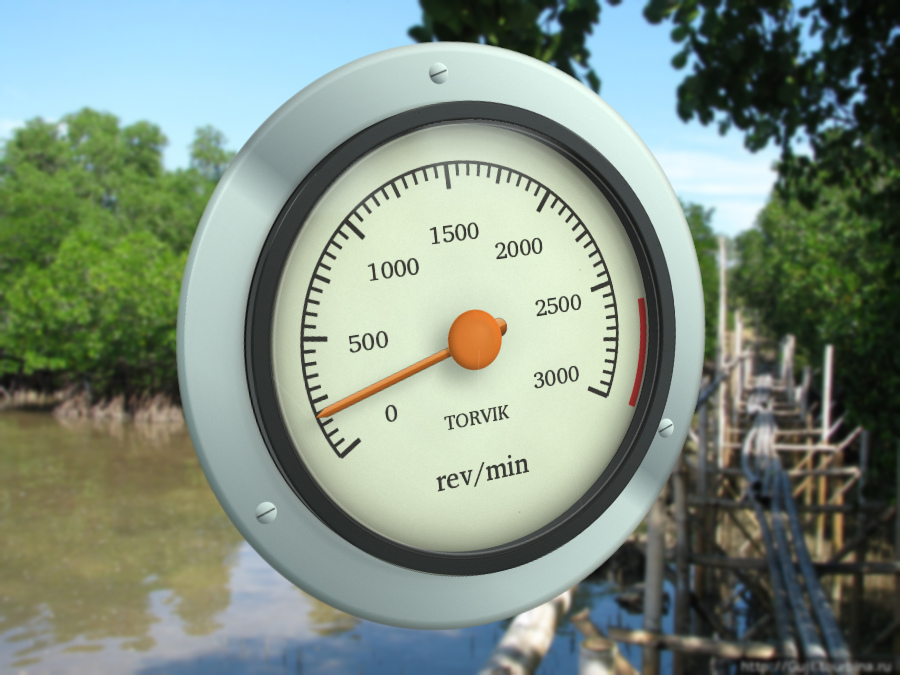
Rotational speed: value=200 unit=rpm
